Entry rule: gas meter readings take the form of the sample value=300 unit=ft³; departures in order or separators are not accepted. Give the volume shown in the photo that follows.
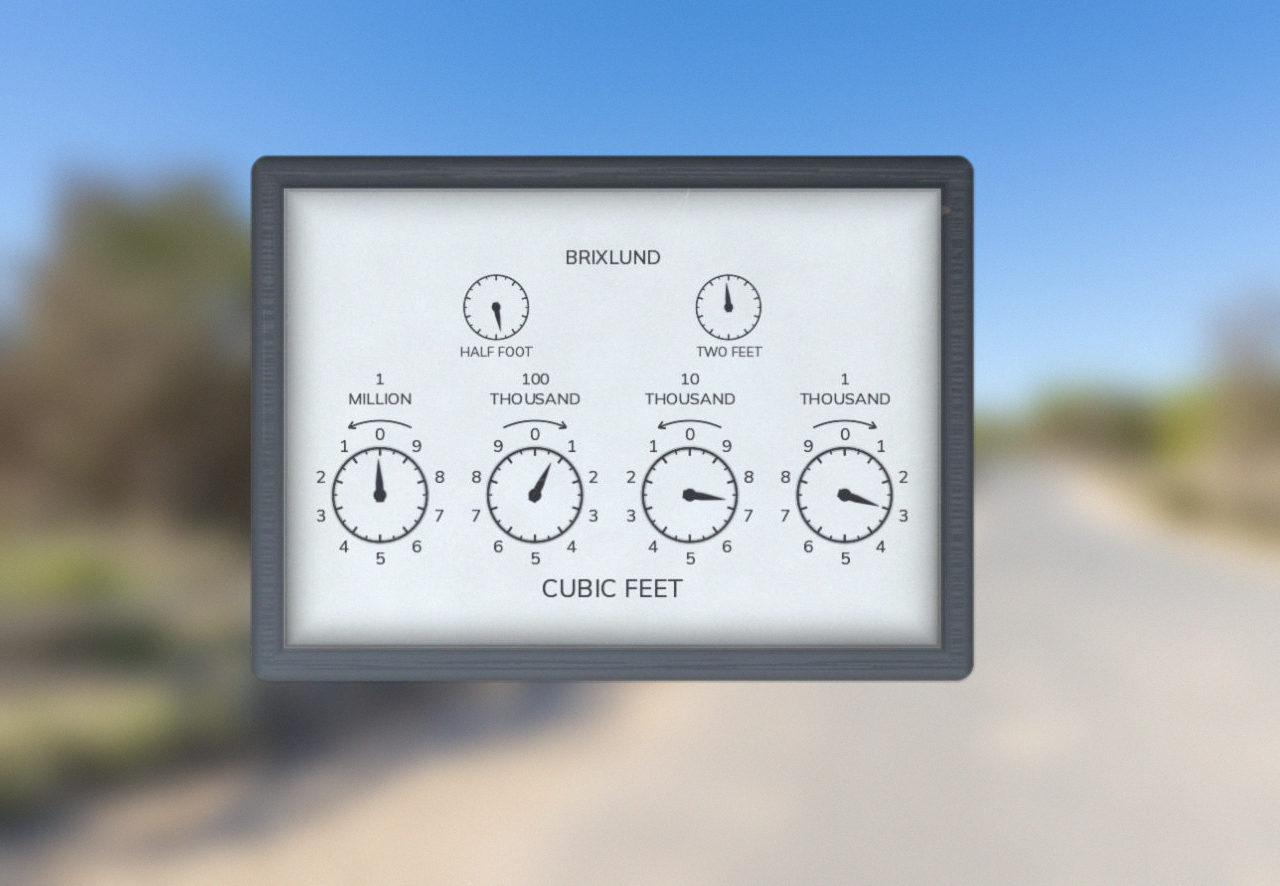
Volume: value=7300 unit=ft³
